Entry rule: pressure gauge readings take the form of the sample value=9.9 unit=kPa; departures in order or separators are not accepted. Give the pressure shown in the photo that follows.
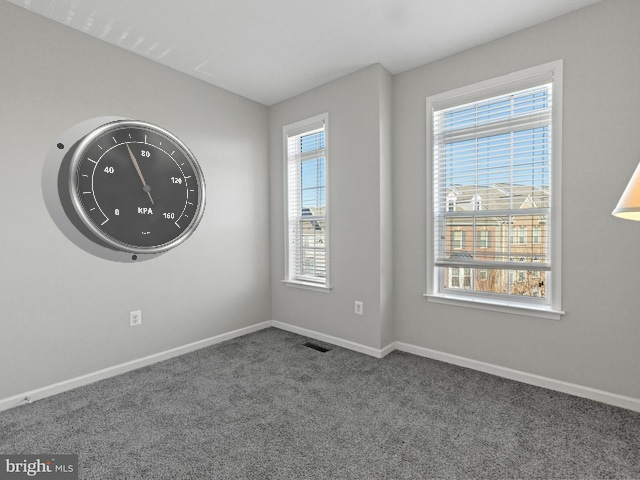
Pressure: value=65 unit=kPa
